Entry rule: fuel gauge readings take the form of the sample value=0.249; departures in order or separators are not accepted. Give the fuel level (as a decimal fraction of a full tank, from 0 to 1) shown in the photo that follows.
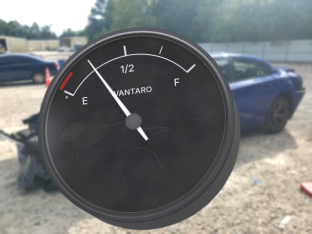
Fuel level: value=0.25
